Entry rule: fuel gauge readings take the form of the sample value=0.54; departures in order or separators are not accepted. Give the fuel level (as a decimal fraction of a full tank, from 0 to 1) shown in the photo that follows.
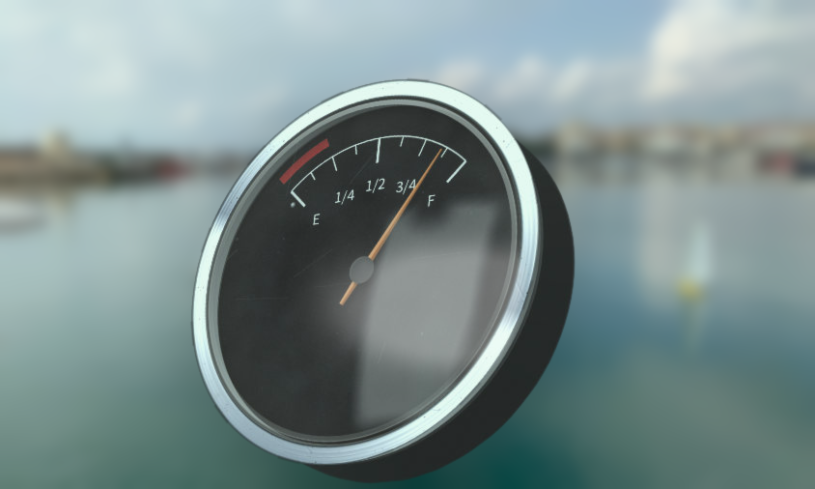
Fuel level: value=0.875
